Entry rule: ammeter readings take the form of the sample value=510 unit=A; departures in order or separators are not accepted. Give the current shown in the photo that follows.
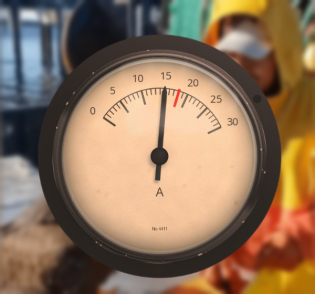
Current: value=15 unit=A
